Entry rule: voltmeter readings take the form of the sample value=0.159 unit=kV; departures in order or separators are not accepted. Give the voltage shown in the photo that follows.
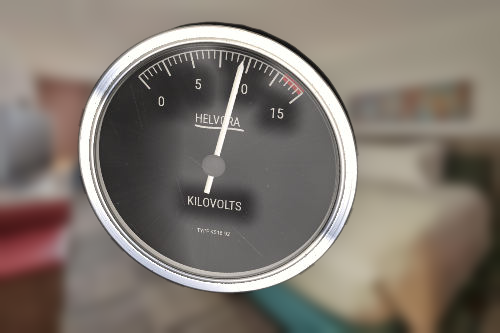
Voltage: value=9.5 unit=kV
